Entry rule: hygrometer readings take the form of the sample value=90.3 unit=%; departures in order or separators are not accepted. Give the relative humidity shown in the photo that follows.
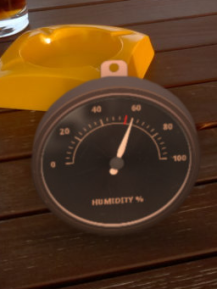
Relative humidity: value=60 unit=%
